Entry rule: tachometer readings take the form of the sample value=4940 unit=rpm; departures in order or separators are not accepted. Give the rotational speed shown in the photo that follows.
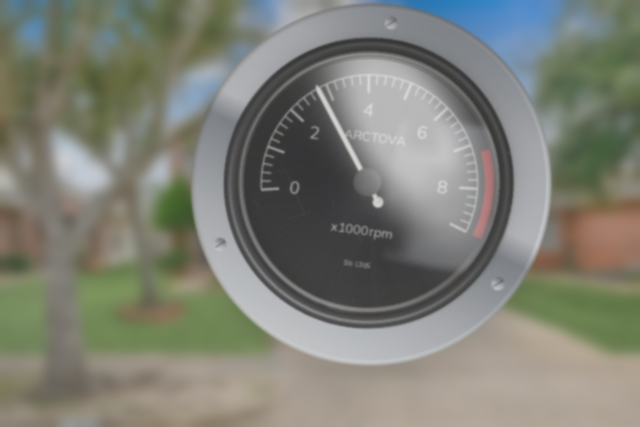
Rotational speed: value=2800 unit=rpm
